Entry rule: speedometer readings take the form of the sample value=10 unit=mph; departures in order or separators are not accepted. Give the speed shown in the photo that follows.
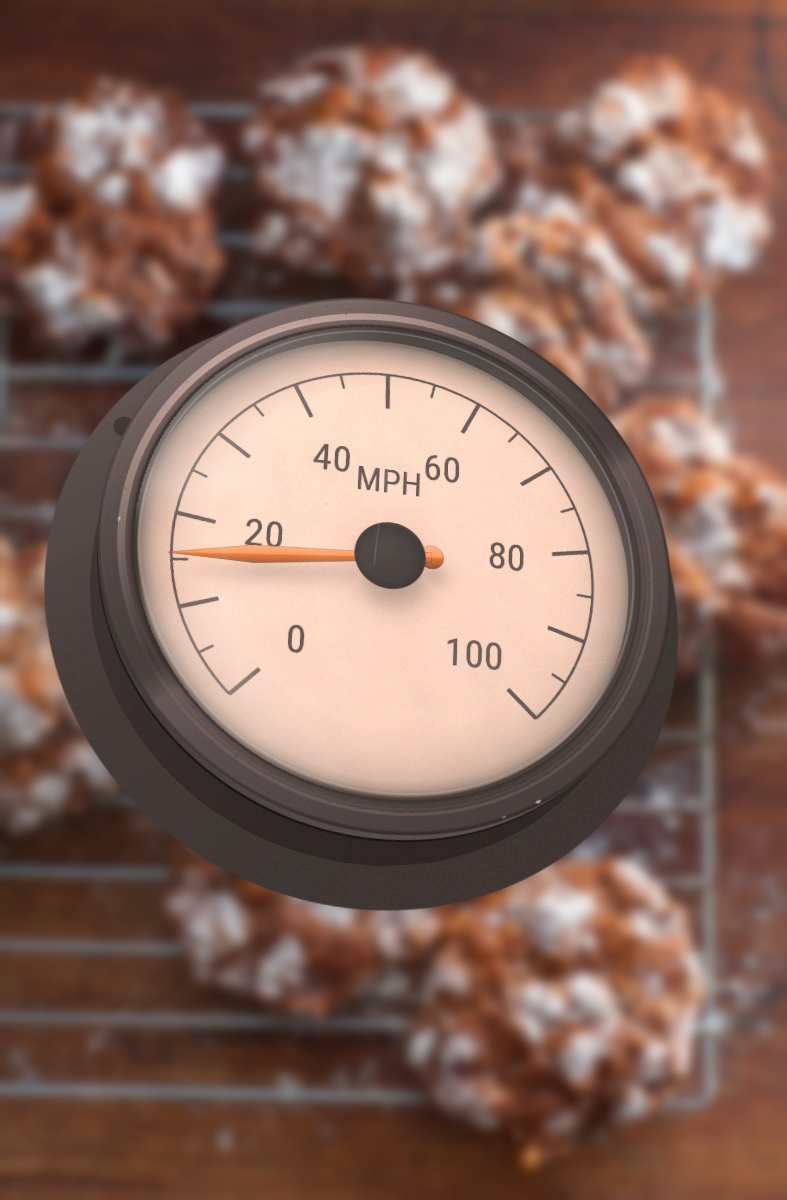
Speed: value=15 unit=mph
